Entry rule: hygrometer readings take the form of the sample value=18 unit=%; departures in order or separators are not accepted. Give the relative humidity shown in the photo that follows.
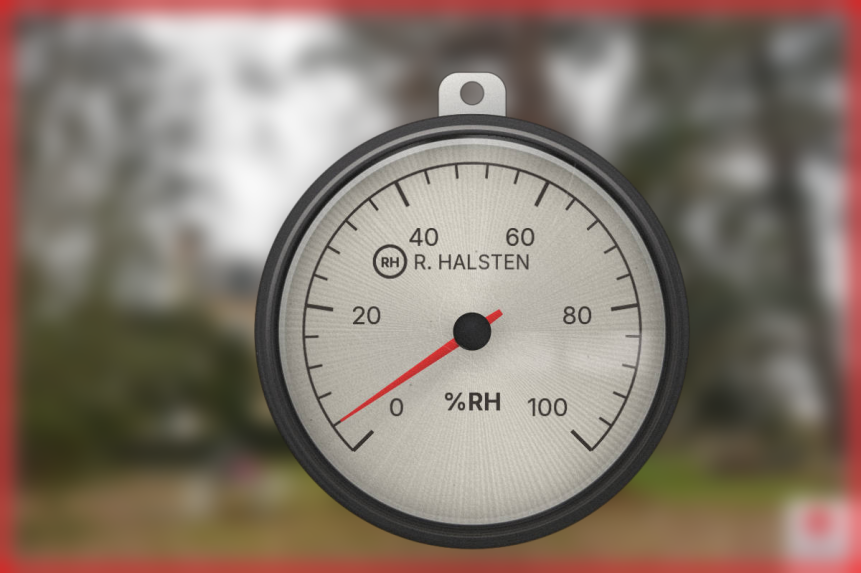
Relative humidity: value=4 unit=%
